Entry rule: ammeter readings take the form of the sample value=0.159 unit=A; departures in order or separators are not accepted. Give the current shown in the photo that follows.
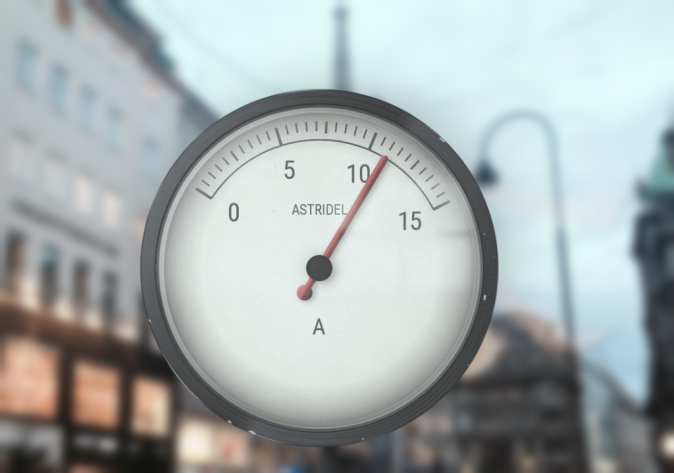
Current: value=11 unit=A
